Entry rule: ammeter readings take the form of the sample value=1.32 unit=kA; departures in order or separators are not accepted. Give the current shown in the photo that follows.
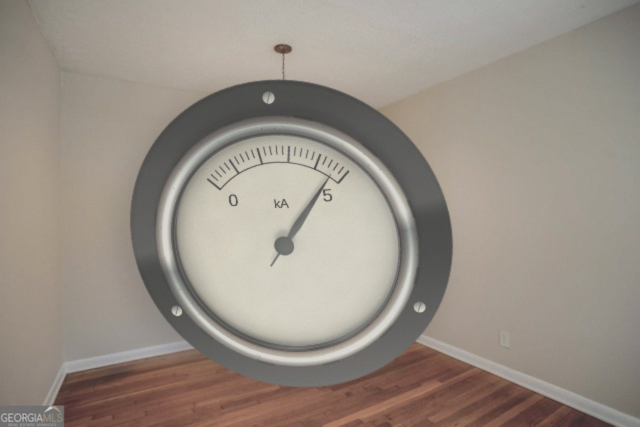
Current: value=4.6 unit=kA
